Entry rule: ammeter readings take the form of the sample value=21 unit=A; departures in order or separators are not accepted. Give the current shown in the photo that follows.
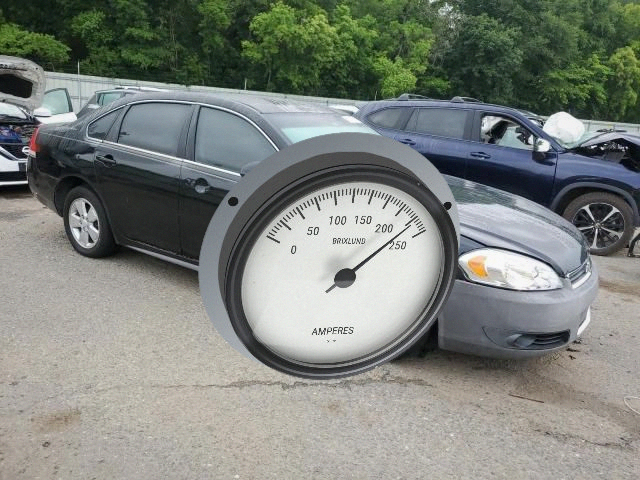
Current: value=225 unit=A
